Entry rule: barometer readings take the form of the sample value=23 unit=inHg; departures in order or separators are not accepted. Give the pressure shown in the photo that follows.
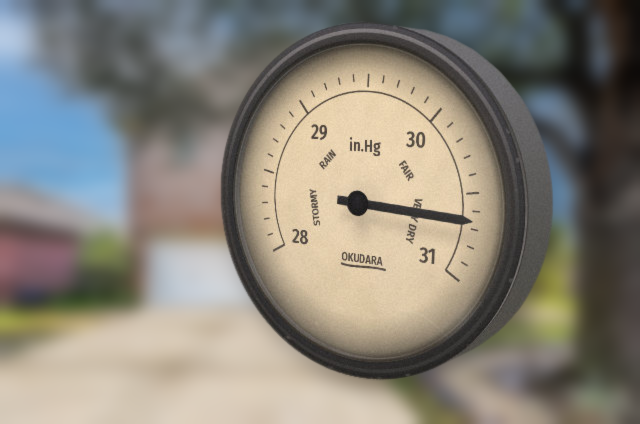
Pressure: value=30.65 unit=inHg
